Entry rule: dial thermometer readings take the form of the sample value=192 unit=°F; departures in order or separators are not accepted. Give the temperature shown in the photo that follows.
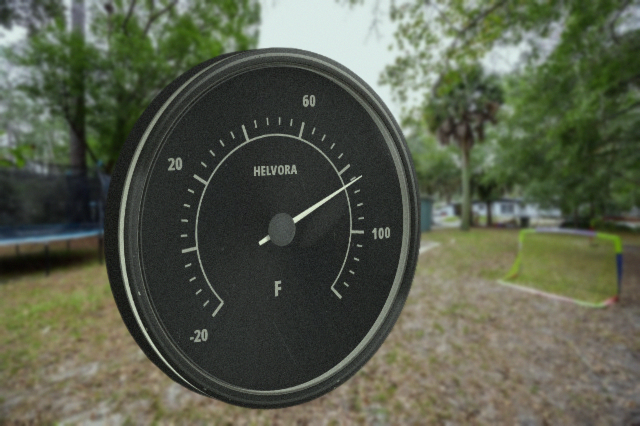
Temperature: value=84 unit=°F
